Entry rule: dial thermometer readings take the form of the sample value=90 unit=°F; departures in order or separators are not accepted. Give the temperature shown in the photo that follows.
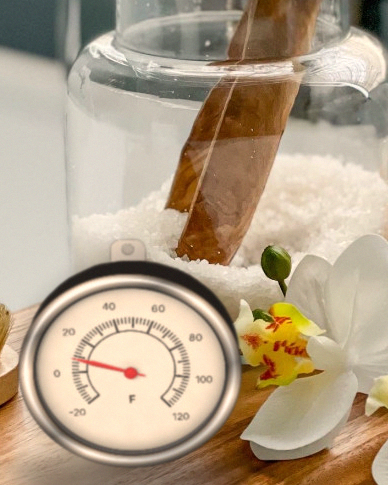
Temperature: value=10 unit=°F
